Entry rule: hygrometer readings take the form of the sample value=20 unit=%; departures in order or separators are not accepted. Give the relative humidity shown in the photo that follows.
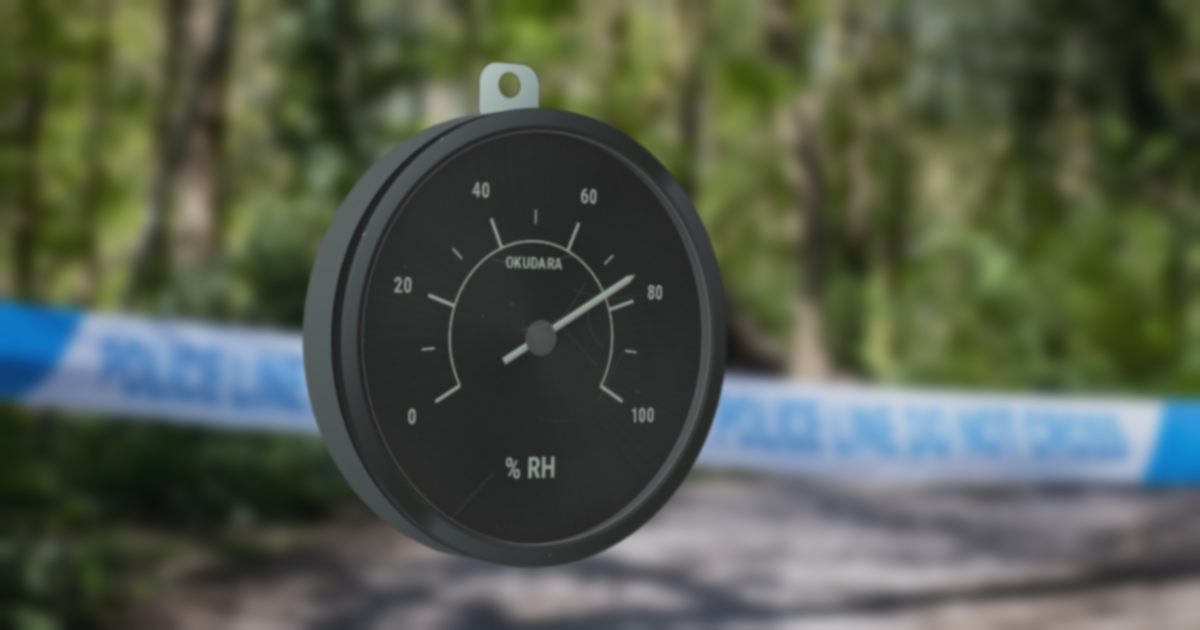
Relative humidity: value=75 unit=%
